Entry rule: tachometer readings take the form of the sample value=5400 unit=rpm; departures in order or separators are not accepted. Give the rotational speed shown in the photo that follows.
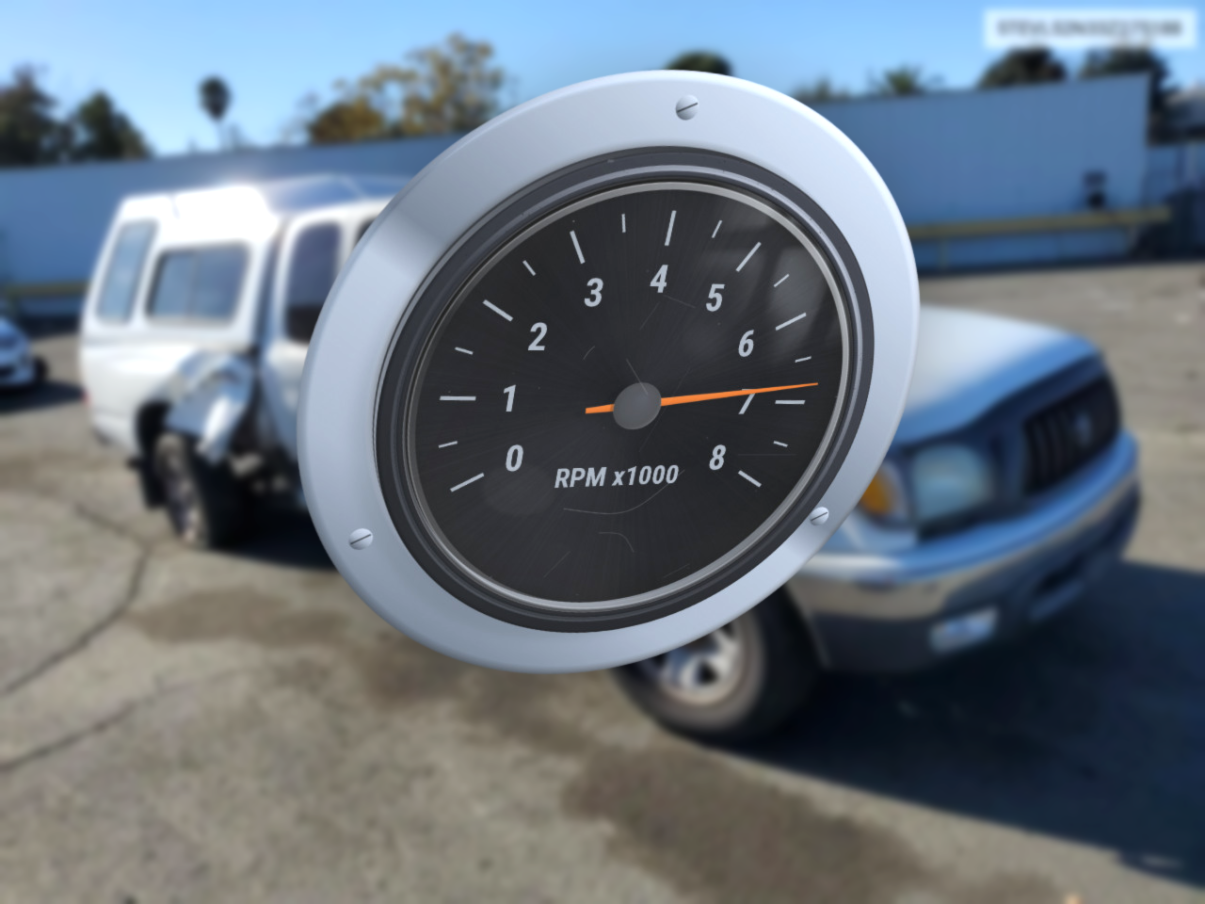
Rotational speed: value=6750 unit=rpm
